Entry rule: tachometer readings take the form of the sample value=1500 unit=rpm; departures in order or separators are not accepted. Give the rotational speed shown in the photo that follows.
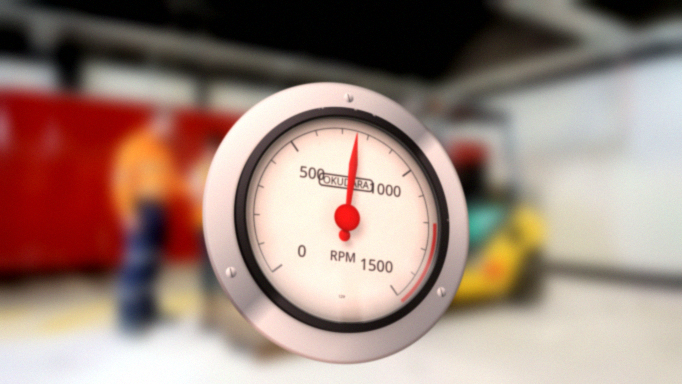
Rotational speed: value=750 unit=rpm
